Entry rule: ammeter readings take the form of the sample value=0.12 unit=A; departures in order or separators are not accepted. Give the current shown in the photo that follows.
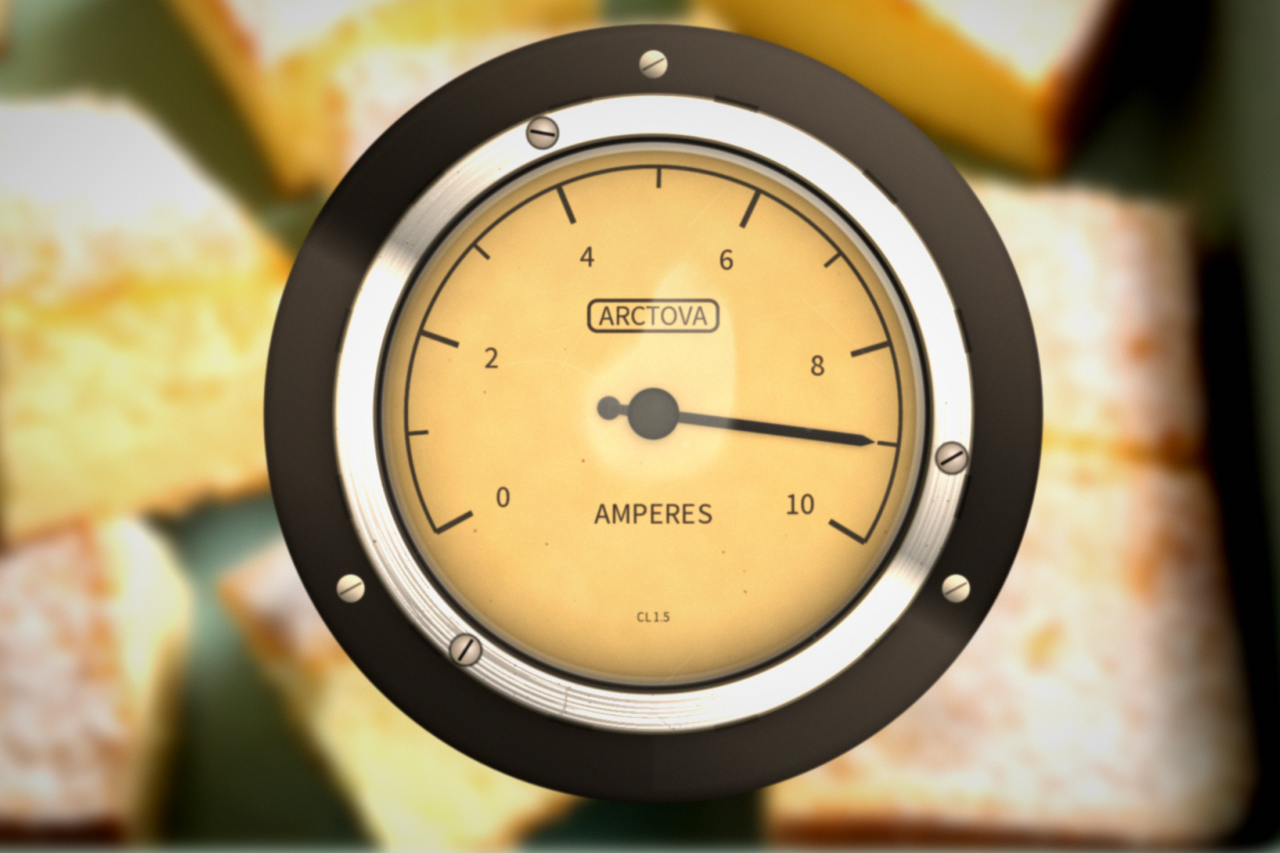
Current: value=9 unit=A
